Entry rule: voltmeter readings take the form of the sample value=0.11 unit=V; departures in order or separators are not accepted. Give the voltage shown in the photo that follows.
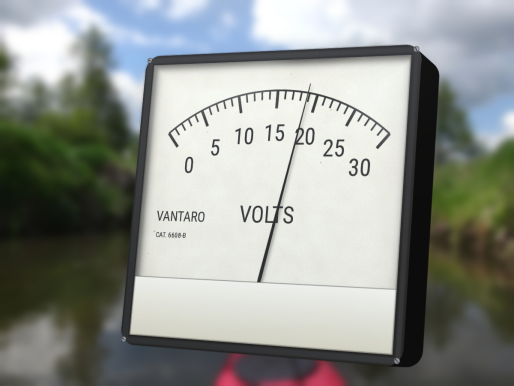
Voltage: value=19 unit=V
